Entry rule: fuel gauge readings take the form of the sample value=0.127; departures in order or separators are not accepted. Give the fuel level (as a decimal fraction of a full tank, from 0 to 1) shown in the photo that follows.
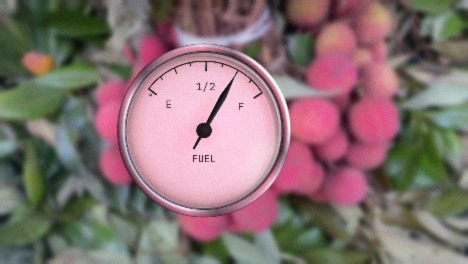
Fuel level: value=0.75
